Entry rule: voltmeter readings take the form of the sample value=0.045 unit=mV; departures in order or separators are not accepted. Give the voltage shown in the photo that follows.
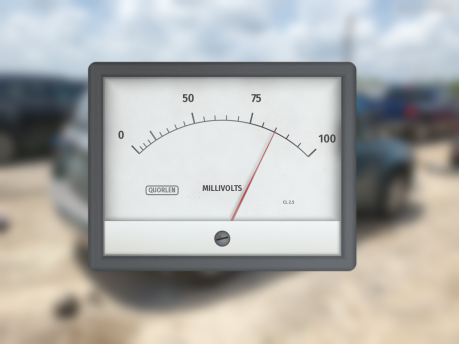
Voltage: value=85 unit=mV
